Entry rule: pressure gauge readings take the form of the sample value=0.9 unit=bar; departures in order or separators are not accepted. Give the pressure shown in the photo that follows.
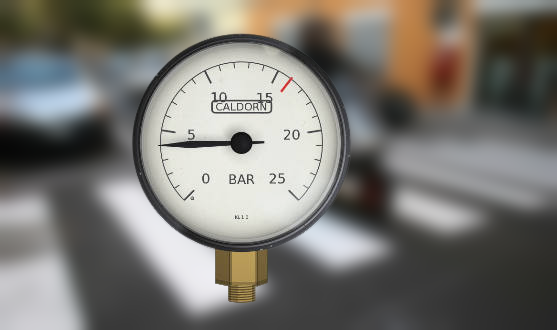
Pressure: value=4 unit=bar
